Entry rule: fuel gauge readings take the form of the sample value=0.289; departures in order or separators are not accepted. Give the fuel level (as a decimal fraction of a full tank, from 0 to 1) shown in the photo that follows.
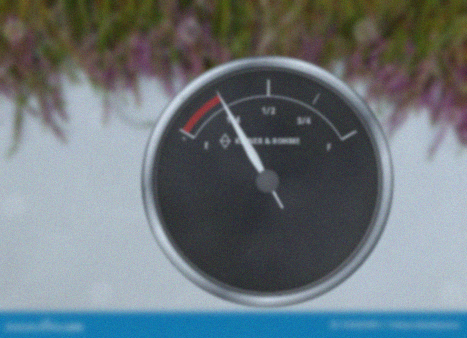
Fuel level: value=0.25
